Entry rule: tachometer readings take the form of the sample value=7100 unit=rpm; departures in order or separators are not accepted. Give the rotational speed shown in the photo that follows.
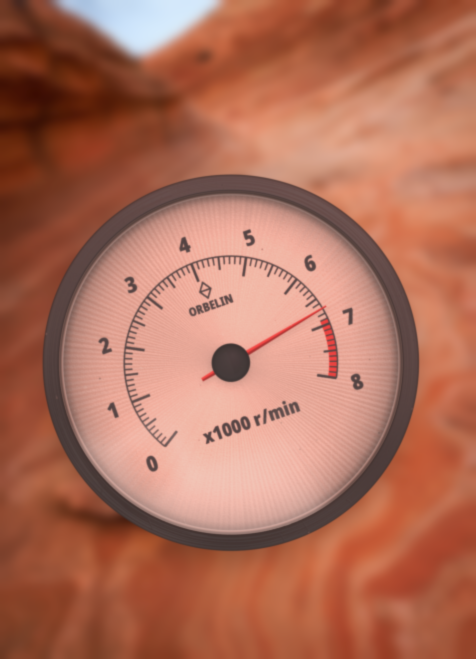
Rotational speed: value=6700 unit=rpm
